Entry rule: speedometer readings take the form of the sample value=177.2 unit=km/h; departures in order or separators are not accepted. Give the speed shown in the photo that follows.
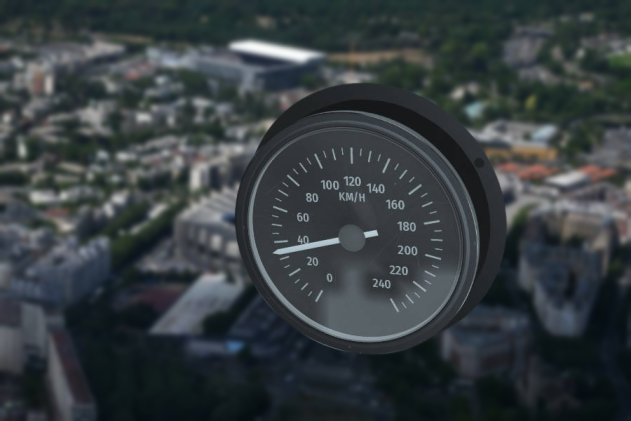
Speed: value=35 unit=km/h
